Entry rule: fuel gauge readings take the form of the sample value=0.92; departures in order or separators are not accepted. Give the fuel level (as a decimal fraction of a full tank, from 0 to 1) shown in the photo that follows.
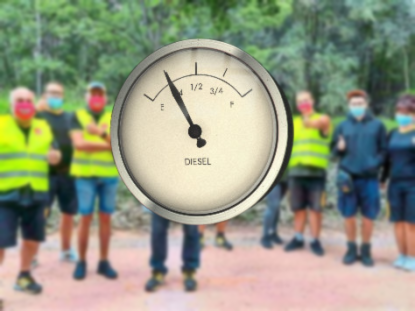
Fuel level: value=0.25
